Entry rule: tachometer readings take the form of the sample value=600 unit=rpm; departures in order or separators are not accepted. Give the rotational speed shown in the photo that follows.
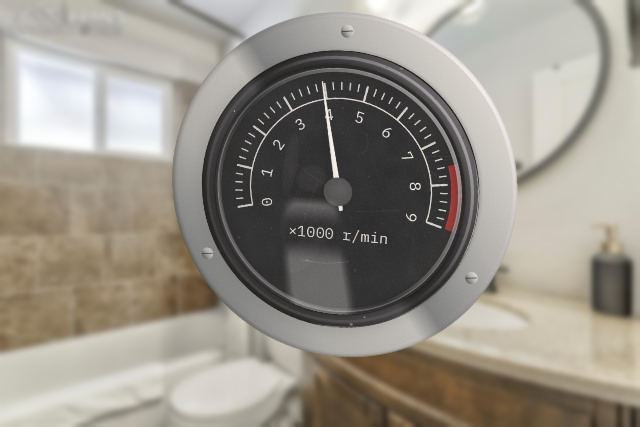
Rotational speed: value=4000 unit=rpm
